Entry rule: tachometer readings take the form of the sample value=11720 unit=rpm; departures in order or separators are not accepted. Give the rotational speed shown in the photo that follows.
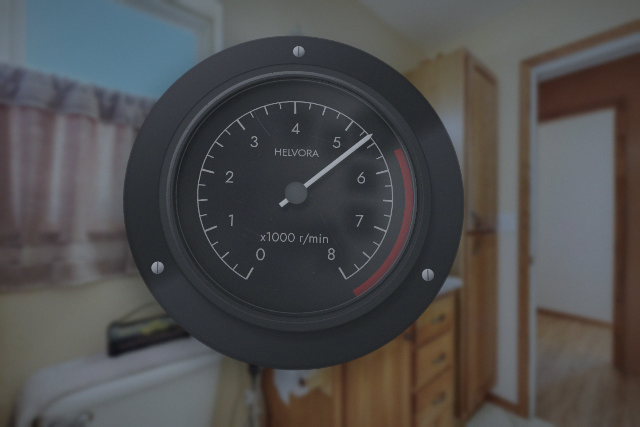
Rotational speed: value=5375 unit=rpm
